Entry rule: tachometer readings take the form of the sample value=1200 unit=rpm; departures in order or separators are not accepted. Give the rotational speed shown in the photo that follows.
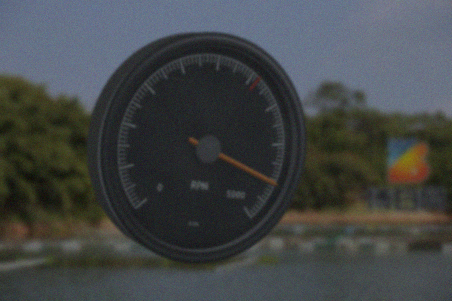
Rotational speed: value=4500 unit=rpm
